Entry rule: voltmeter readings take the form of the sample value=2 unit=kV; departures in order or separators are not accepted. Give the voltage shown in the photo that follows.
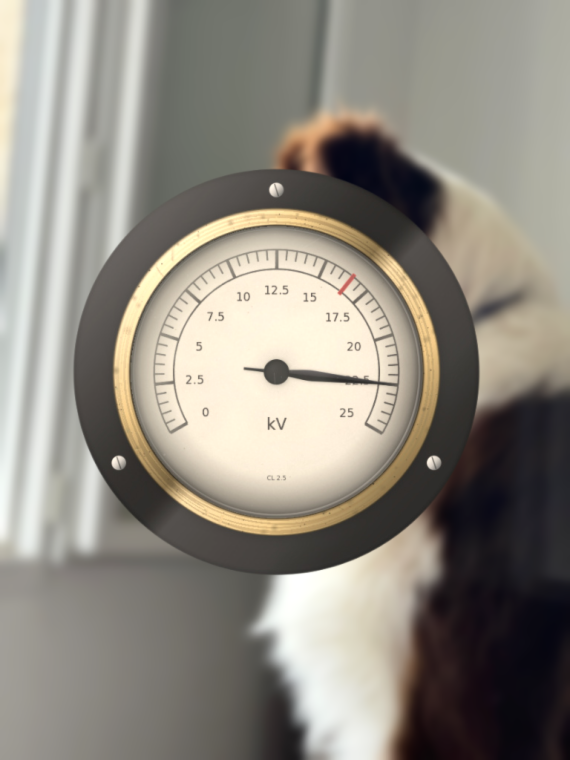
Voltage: value=22.5 unit=kV
